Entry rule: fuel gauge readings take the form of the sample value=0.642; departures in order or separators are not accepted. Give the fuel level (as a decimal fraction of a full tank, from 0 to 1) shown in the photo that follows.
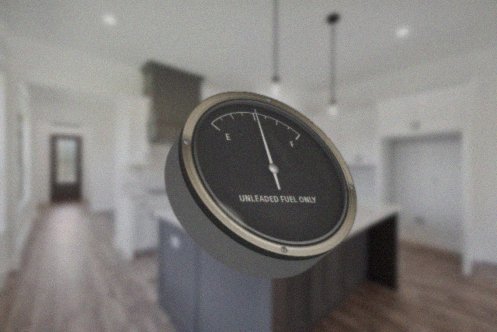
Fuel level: value=0.5
